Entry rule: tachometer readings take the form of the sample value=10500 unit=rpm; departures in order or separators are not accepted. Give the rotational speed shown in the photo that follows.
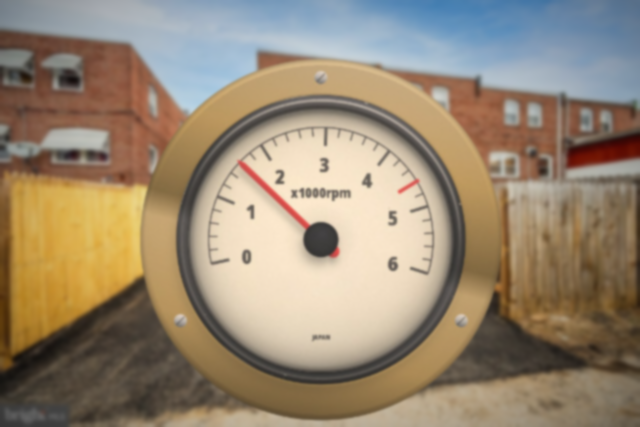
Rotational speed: value=1600 unit=rpm
